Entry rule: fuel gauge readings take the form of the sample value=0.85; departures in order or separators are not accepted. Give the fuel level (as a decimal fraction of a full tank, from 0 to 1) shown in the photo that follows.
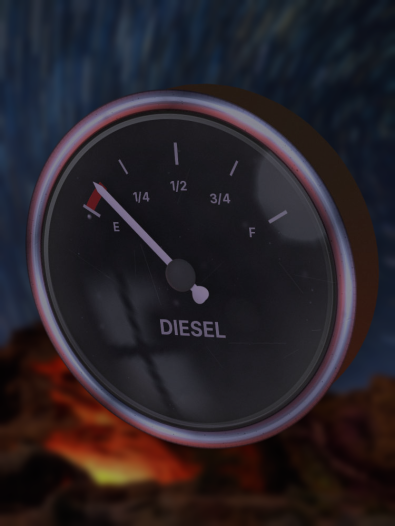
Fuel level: value=0.125
